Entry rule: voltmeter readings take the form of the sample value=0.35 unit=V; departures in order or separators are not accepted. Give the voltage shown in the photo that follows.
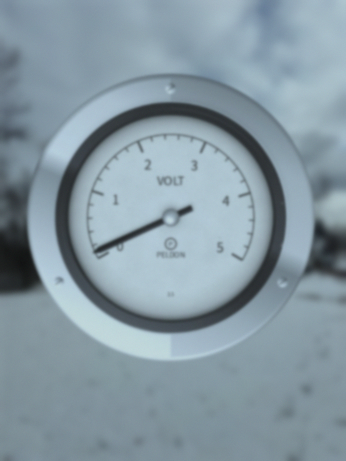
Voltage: value=0.1 unit=V
